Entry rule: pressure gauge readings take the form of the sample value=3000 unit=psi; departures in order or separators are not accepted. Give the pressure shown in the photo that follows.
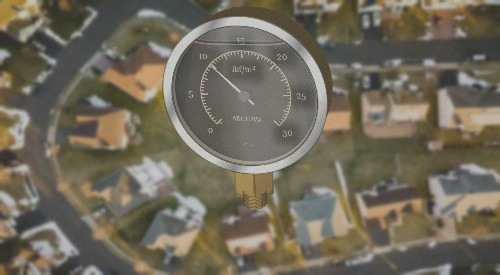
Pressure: value=10 unit=psi
